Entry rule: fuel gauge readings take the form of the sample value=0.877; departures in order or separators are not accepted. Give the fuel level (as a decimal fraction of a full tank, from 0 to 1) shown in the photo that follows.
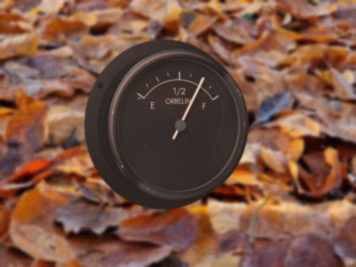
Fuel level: value=0.75
